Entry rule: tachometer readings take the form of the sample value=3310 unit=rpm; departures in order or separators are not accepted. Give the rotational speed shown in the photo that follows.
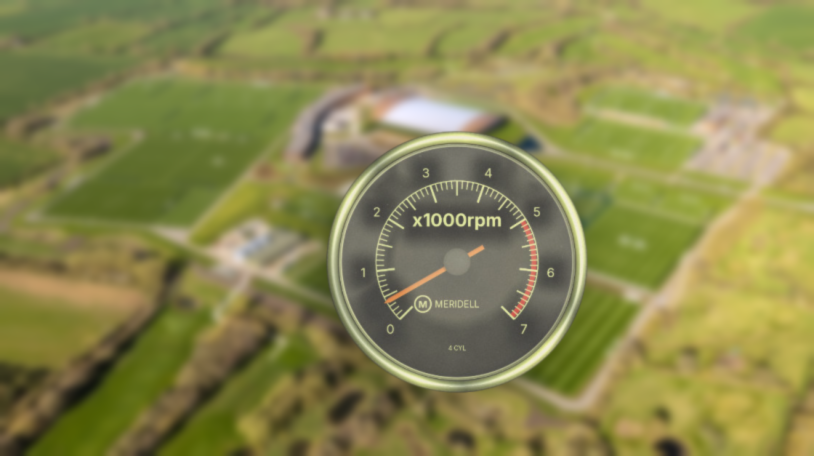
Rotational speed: value=400 unit=rpm
